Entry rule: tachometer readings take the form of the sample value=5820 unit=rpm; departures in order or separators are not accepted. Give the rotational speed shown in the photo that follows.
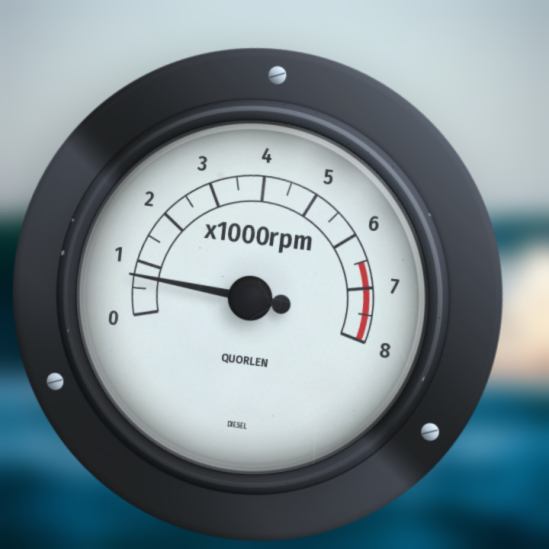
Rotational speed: value=750 unit=rpm
